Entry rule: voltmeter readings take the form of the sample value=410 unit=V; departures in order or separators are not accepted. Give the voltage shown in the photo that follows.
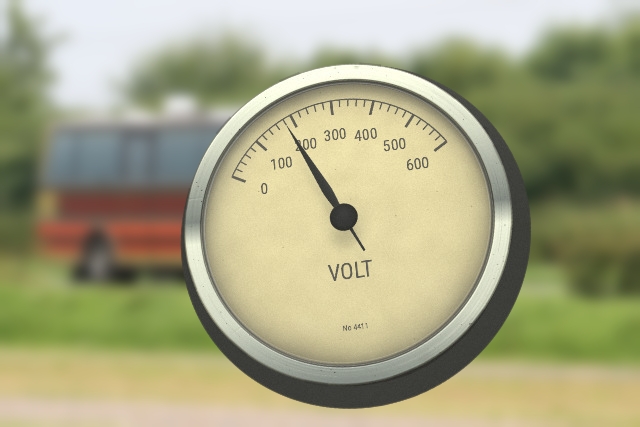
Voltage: value=180 unit=V
